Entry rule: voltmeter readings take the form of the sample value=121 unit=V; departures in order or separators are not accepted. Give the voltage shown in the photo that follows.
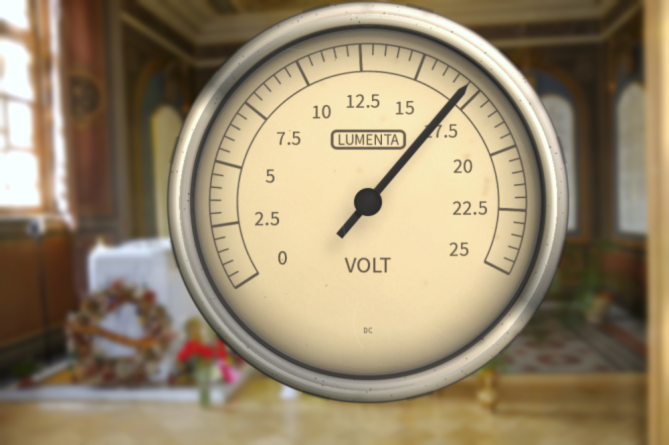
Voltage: value=17 unit=V
